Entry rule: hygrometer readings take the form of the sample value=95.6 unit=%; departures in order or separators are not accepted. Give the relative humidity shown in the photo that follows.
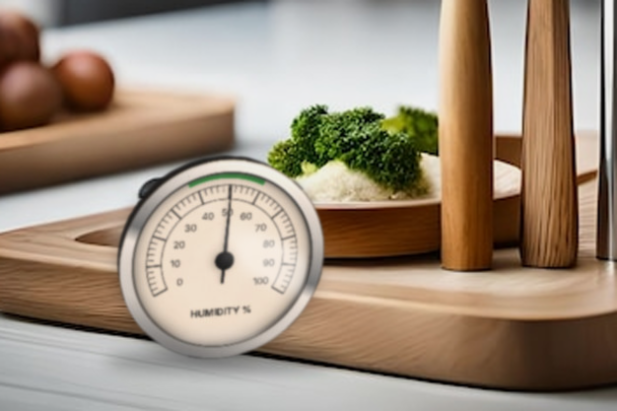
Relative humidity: value=50 unit=%
